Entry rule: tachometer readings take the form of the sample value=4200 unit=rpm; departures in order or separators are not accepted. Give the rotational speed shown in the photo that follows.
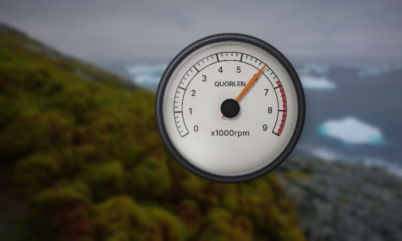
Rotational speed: value=6000 unit=rpm
